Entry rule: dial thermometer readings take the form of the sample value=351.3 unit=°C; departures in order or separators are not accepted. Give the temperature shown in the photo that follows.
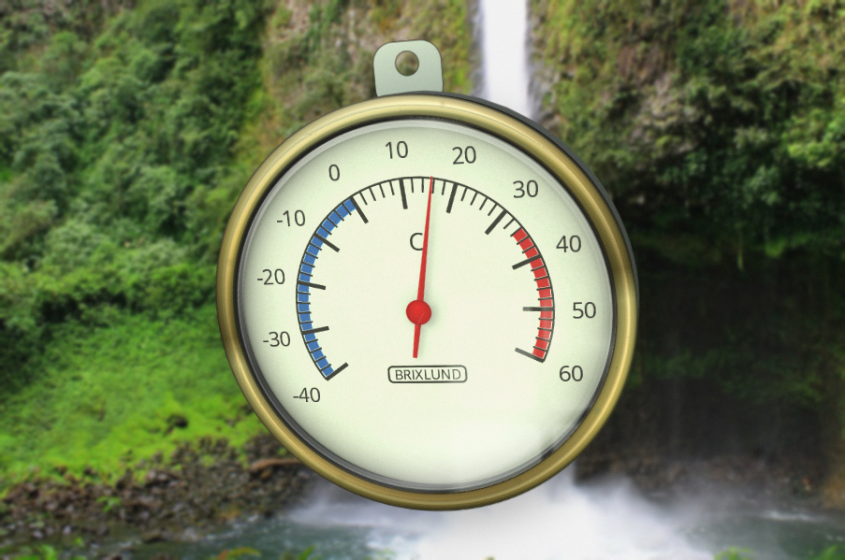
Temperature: value=16 unit=°C
